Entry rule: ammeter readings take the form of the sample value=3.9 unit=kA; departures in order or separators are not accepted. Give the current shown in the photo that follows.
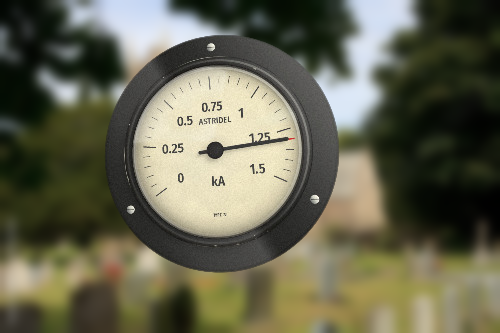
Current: value=1.3 unit=kA
